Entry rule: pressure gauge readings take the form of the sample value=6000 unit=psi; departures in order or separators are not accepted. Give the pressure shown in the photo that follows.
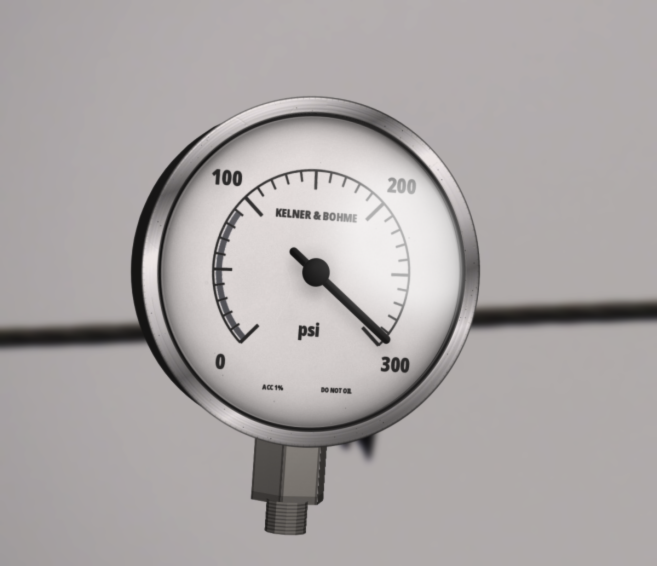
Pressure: value=295 unit=psi
